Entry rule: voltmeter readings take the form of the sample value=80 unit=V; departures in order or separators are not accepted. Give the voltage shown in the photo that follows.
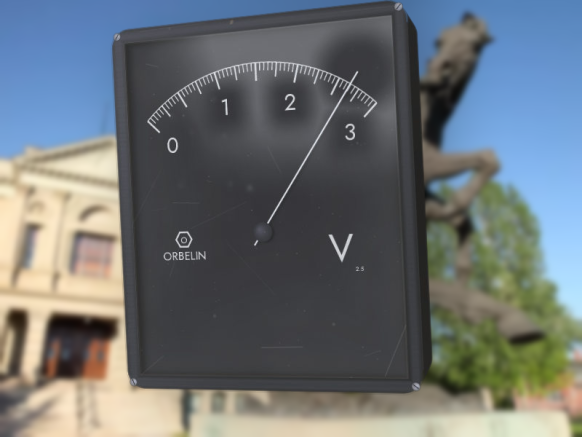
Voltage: value=2.65 unit=V
